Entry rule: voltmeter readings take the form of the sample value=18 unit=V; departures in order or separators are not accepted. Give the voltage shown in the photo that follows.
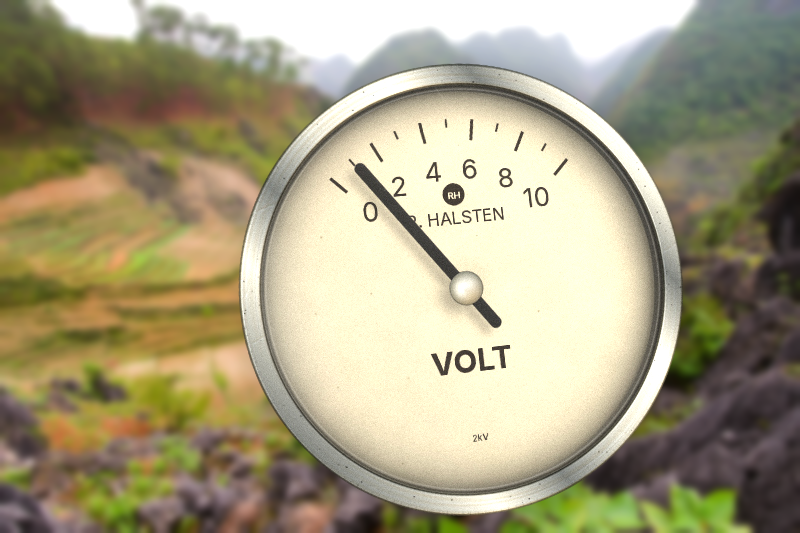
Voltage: value=1 unit=V
